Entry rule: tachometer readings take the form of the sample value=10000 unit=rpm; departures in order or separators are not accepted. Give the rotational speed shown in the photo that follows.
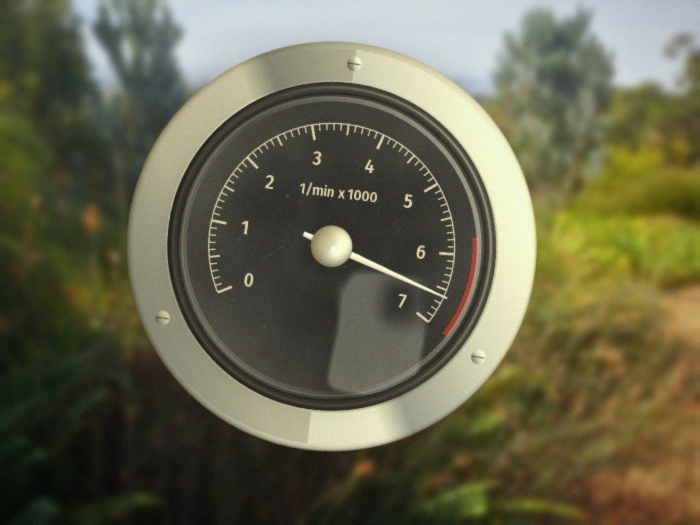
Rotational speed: value=6600 unit=rpm
